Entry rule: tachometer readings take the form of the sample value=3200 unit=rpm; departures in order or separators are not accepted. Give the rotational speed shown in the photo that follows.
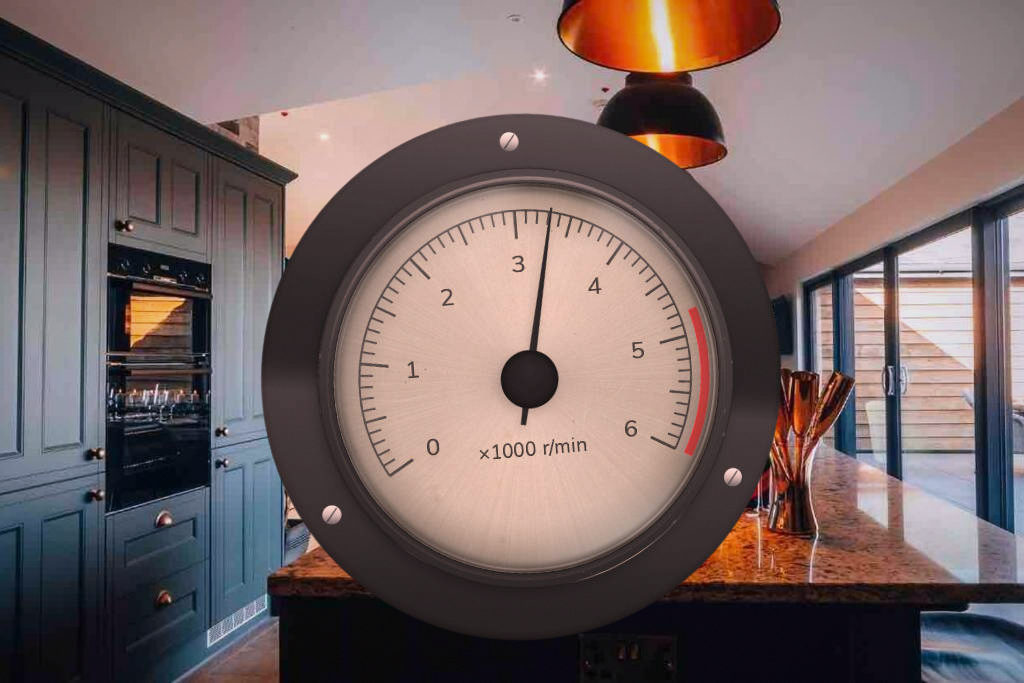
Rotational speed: value=3300 unit=rpm
